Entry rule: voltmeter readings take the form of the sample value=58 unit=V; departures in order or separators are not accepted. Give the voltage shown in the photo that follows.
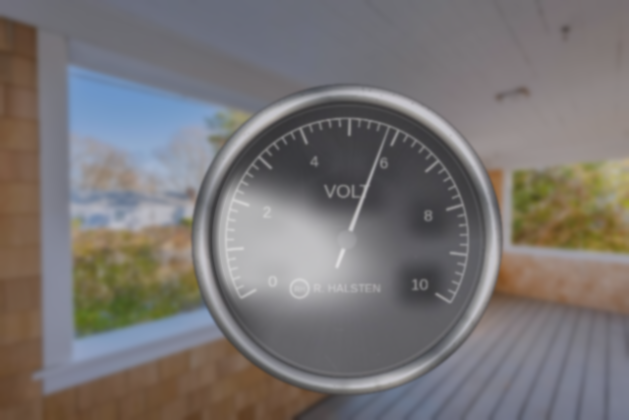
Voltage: value=5.8 unit=V
